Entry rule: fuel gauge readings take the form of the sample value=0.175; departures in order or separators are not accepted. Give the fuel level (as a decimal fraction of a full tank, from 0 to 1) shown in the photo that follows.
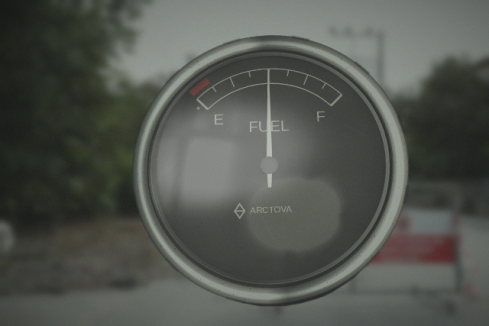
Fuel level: value=0.5
